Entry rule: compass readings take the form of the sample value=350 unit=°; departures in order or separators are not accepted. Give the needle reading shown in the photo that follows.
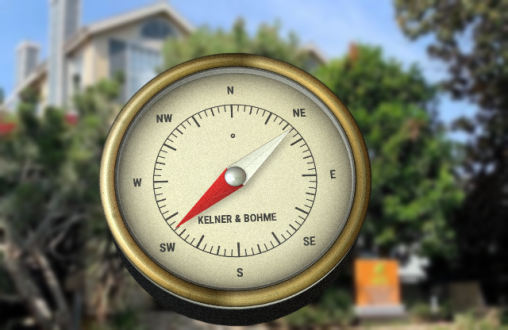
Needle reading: value=230 unit=°
